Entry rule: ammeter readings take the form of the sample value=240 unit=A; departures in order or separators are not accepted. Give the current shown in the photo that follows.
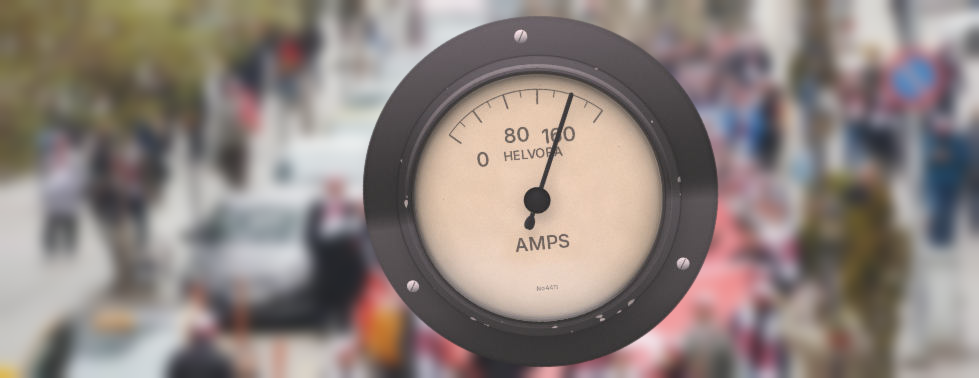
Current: value=160 unit=A
